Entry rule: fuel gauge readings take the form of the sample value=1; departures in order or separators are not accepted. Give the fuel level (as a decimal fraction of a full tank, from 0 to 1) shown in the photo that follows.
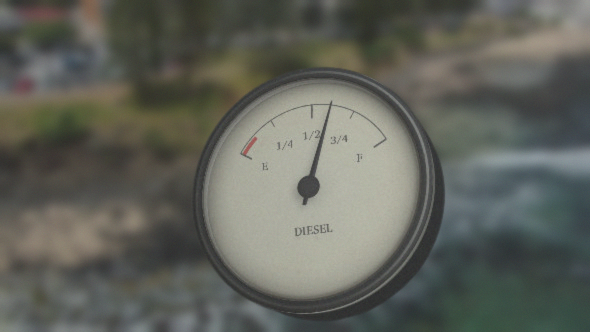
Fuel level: value=0.625
